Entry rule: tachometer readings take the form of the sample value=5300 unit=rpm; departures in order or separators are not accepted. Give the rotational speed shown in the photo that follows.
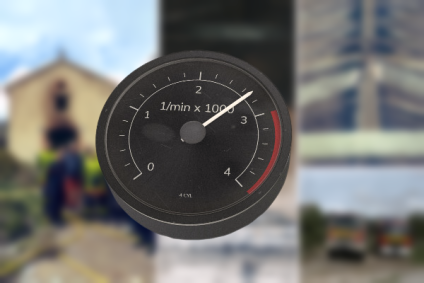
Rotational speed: value=2700 unit=rpm
